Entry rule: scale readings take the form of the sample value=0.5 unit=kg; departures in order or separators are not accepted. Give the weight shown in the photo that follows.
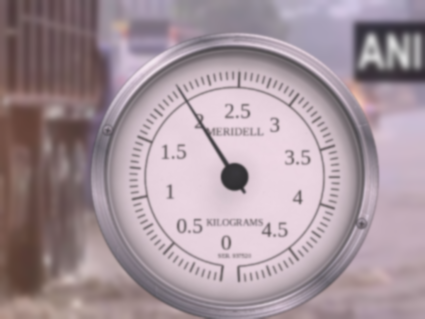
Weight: value=2 unit=kg
